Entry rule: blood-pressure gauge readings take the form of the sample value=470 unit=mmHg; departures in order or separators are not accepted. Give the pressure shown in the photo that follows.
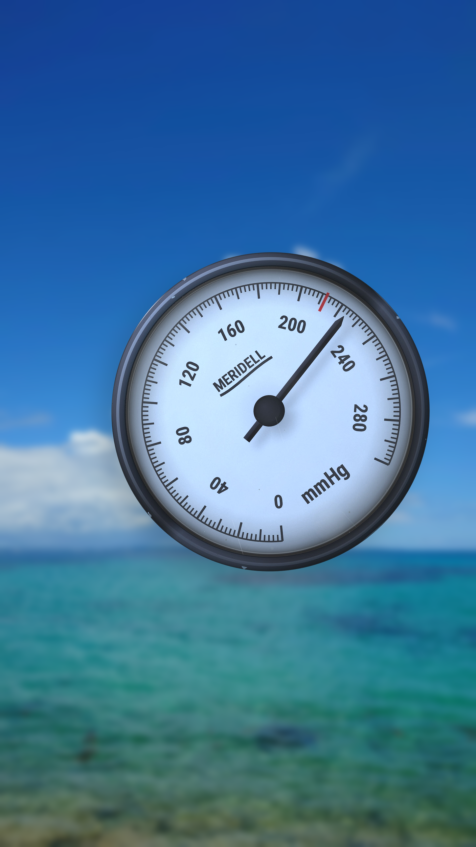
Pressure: value=224 unit=mmHg
